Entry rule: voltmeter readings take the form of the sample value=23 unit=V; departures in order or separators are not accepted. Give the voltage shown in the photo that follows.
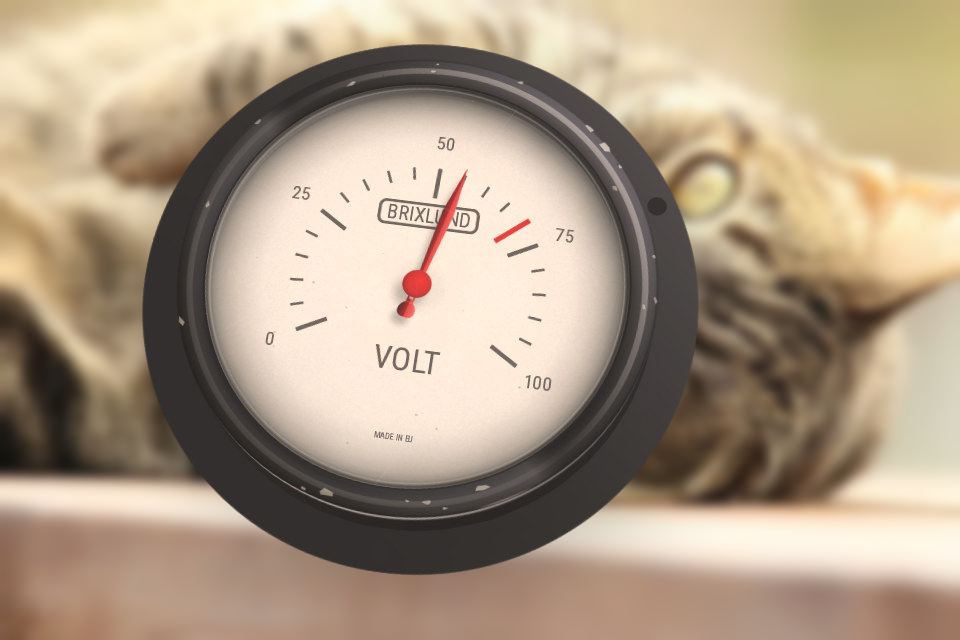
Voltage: value=55 unit=V
